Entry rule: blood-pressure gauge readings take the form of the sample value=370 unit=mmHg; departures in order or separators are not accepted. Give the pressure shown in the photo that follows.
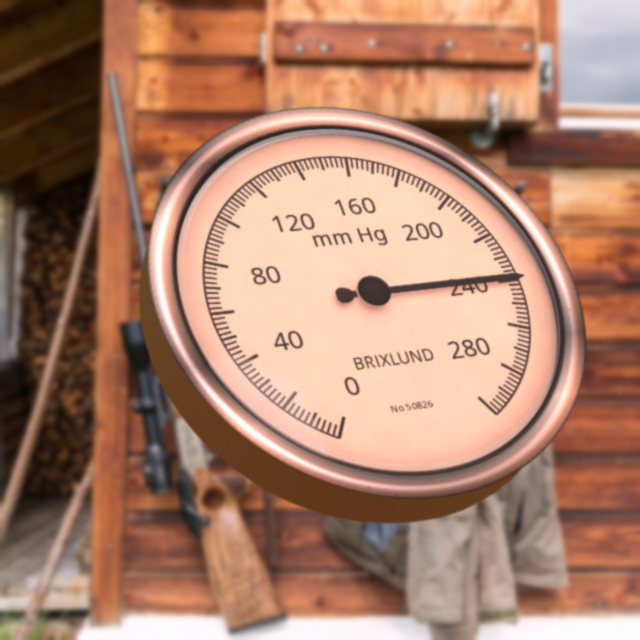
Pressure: value=240 unit=mmHg
